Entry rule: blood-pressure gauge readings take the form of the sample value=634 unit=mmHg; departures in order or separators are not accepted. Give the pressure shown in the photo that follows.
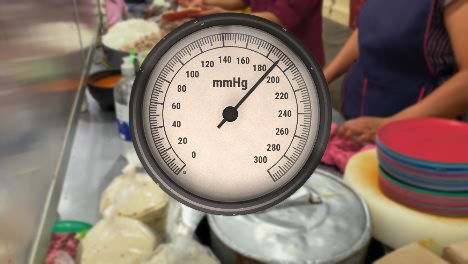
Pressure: value=190 unit=mmHg
